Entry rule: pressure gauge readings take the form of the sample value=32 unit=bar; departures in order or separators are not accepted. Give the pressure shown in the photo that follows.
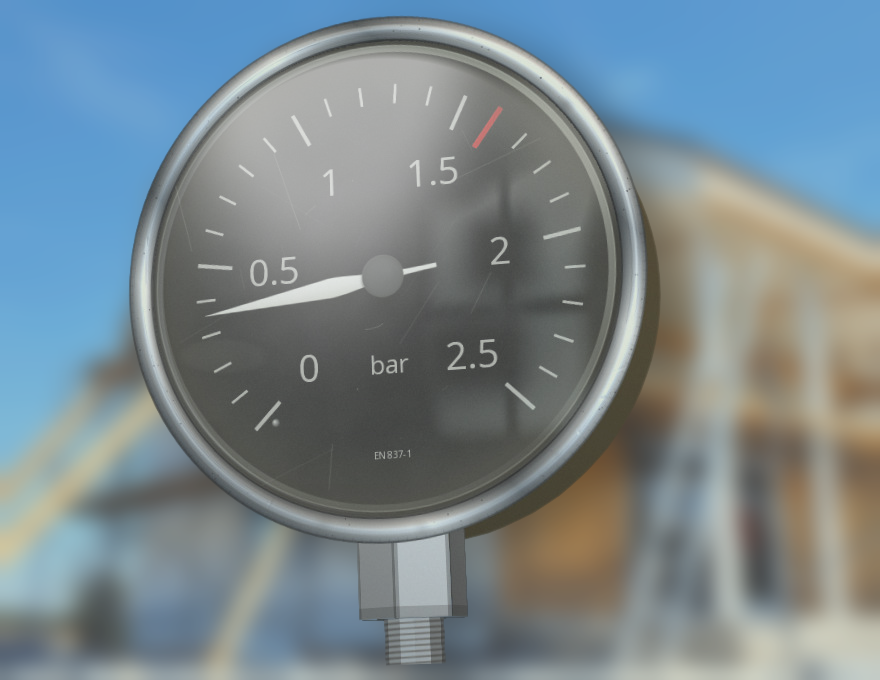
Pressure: value=0.35 unit=bar
